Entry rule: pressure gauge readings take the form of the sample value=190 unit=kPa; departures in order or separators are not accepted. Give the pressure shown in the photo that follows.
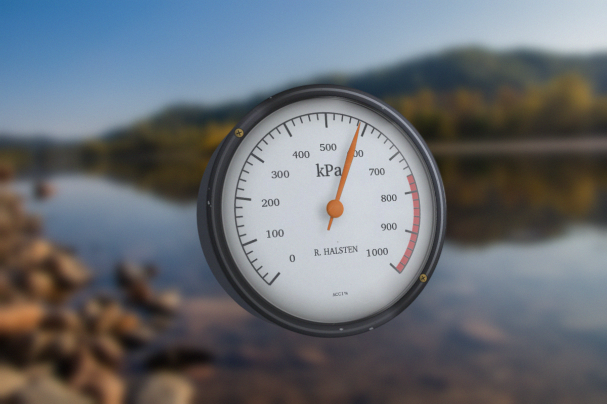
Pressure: value=580 unit=kPa
